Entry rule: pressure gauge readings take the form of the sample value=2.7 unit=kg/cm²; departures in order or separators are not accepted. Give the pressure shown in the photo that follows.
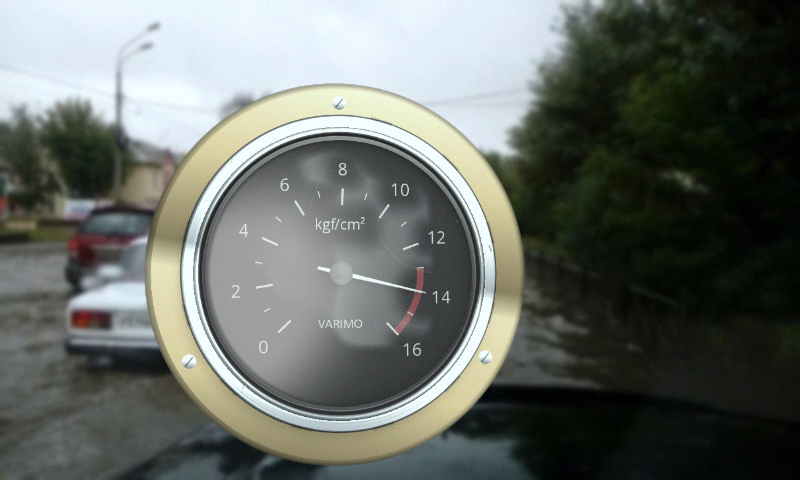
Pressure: value=14 unit=kg/cm²
